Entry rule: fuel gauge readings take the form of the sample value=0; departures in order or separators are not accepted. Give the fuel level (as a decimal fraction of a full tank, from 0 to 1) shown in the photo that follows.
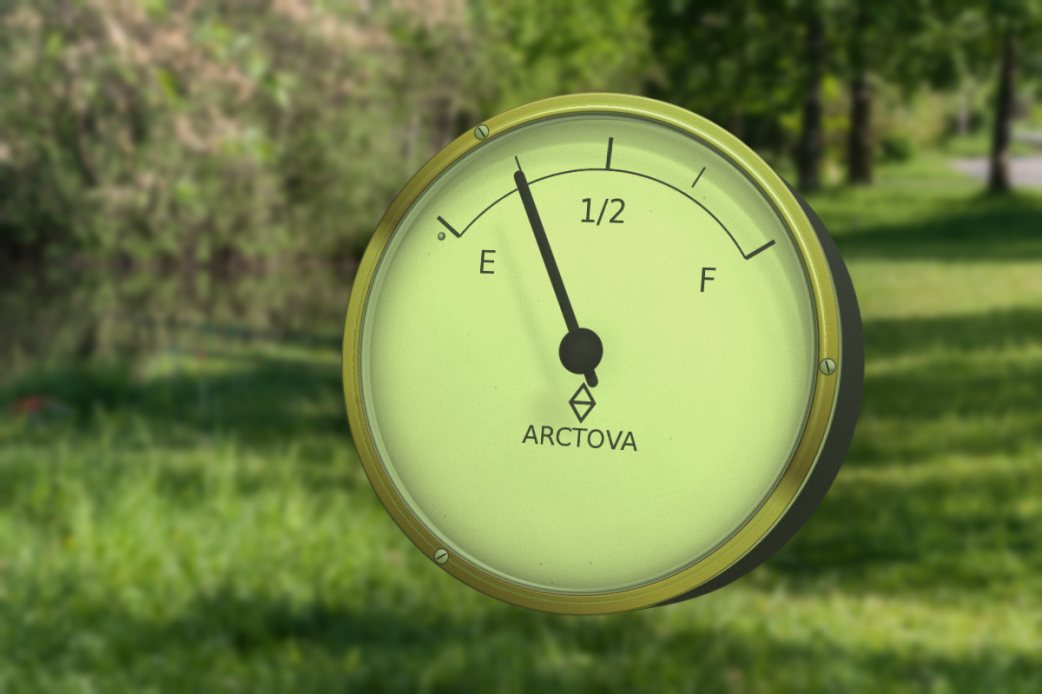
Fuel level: value=0.25
